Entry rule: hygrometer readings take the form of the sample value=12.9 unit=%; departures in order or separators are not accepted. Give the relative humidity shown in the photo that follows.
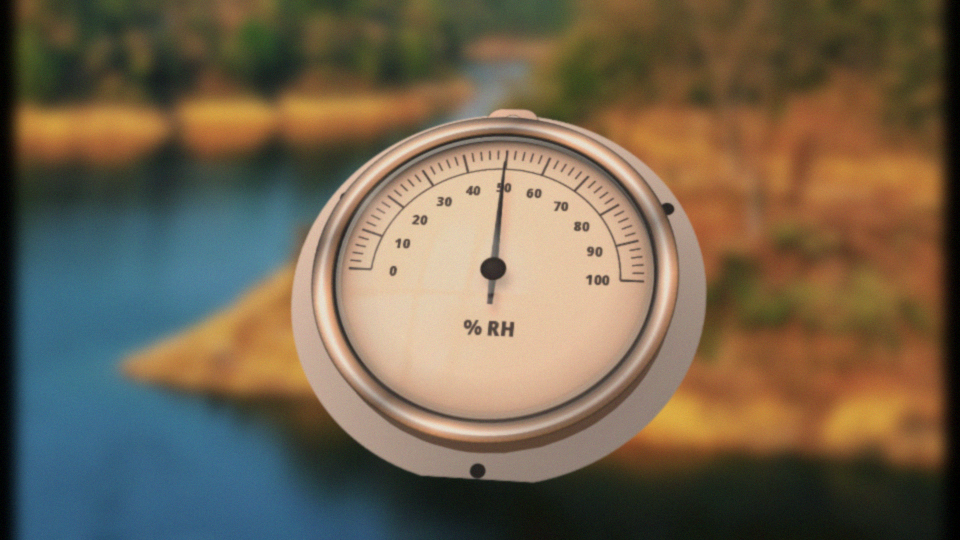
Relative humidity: value=50 unit=%
